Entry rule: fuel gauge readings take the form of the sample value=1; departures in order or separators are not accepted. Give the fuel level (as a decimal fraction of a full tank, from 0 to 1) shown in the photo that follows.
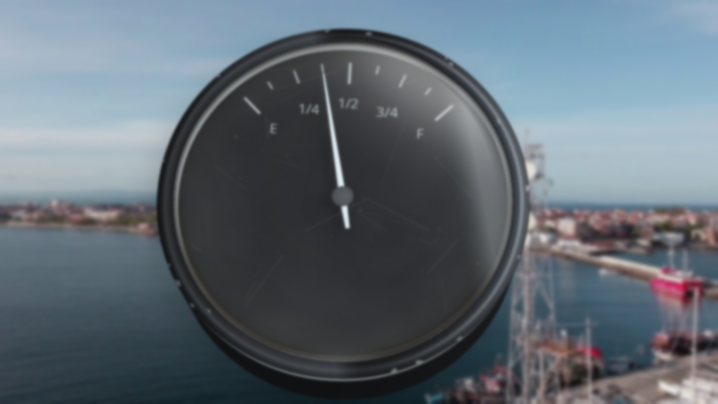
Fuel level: value=0.375
